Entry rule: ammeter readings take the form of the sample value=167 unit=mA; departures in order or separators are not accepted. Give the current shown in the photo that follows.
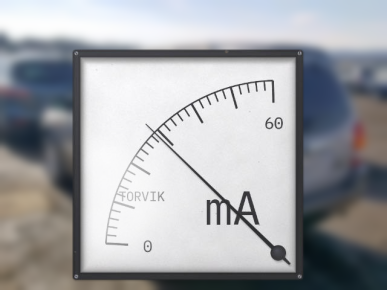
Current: value=29 unit=mA
